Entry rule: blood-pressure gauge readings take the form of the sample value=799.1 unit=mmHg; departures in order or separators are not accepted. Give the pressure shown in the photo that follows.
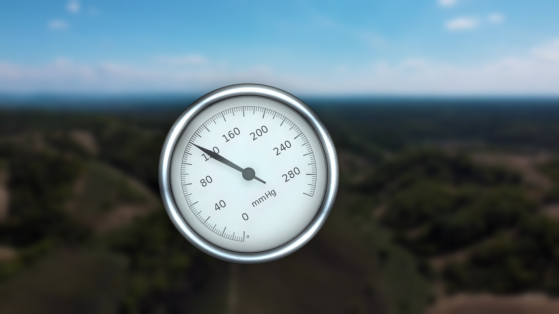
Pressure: value=120 unit=mmHg
